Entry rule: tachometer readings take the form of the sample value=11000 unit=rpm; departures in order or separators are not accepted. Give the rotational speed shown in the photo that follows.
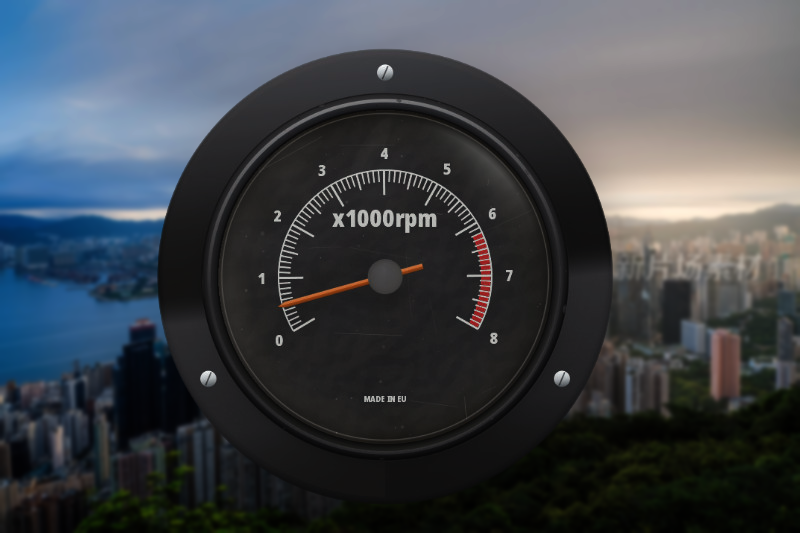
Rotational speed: value=500 unit=rpm
